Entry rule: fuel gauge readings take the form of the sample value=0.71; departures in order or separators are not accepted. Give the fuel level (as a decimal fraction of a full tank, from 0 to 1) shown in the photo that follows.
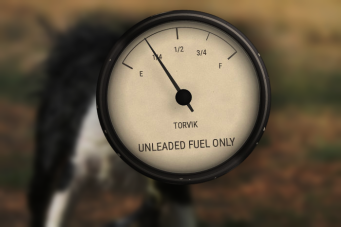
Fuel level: value=0.25
